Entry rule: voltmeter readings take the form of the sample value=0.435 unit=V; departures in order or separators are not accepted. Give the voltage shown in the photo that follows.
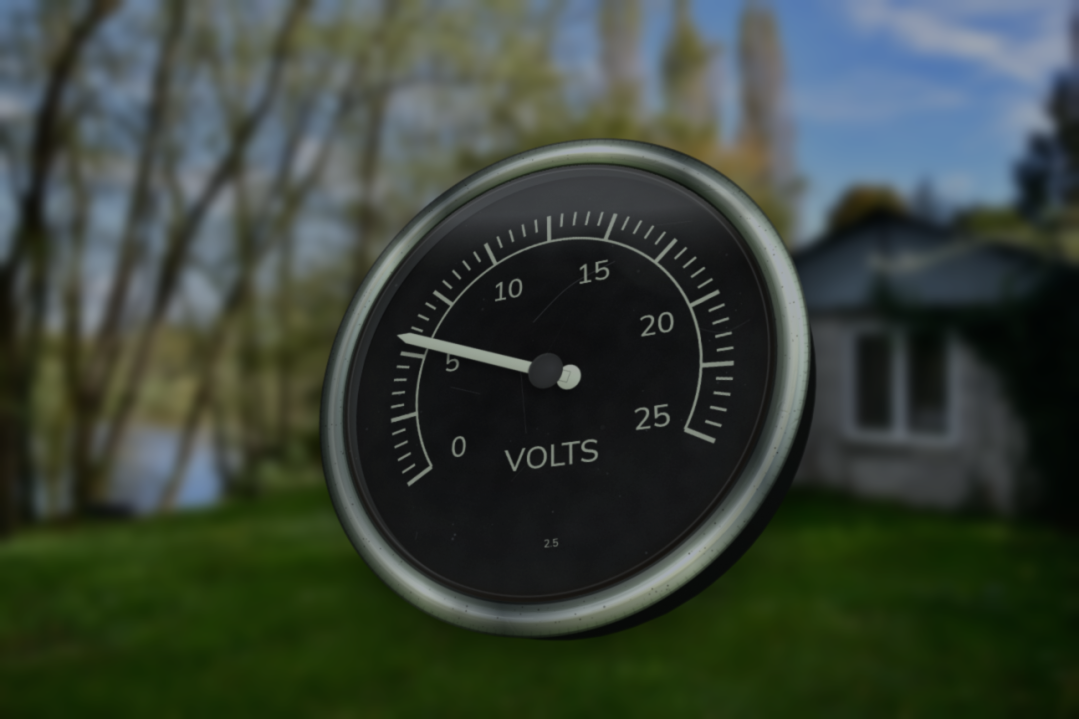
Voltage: value=5.5 unit=V
